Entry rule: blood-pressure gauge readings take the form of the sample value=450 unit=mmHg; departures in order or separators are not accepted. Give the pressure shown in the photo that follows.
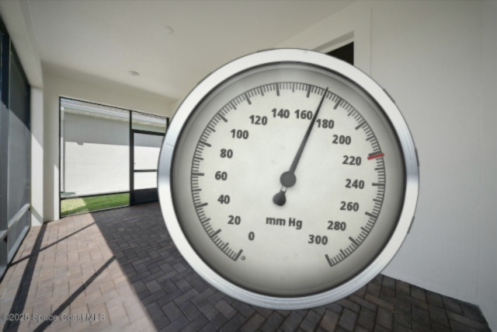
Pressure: value=170 unit=mmHg
